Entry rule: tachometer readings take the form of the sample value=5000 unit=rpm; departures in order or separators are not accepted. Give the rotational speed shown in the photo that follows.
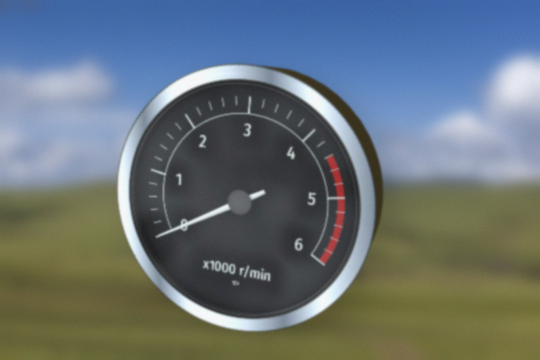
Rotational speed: value=0 unit=rpm
